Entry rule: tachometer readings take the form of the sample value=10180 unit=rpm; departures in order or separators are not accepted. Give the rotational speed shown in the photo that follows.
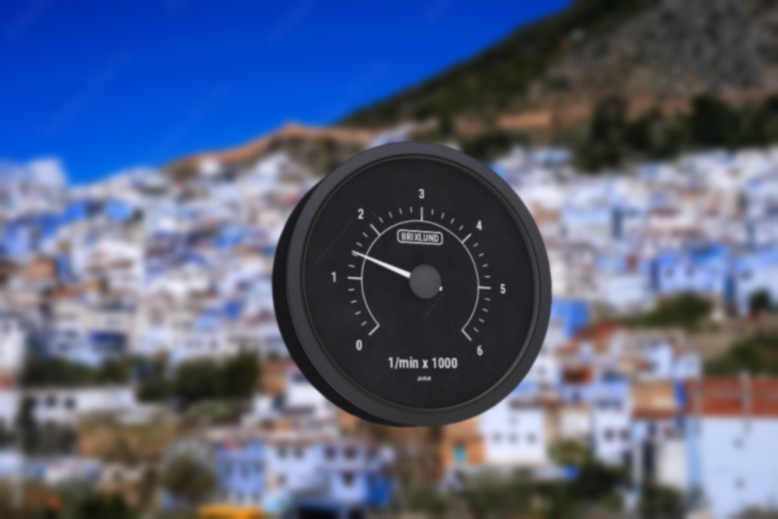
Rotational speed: value=1400 unit=rpm
